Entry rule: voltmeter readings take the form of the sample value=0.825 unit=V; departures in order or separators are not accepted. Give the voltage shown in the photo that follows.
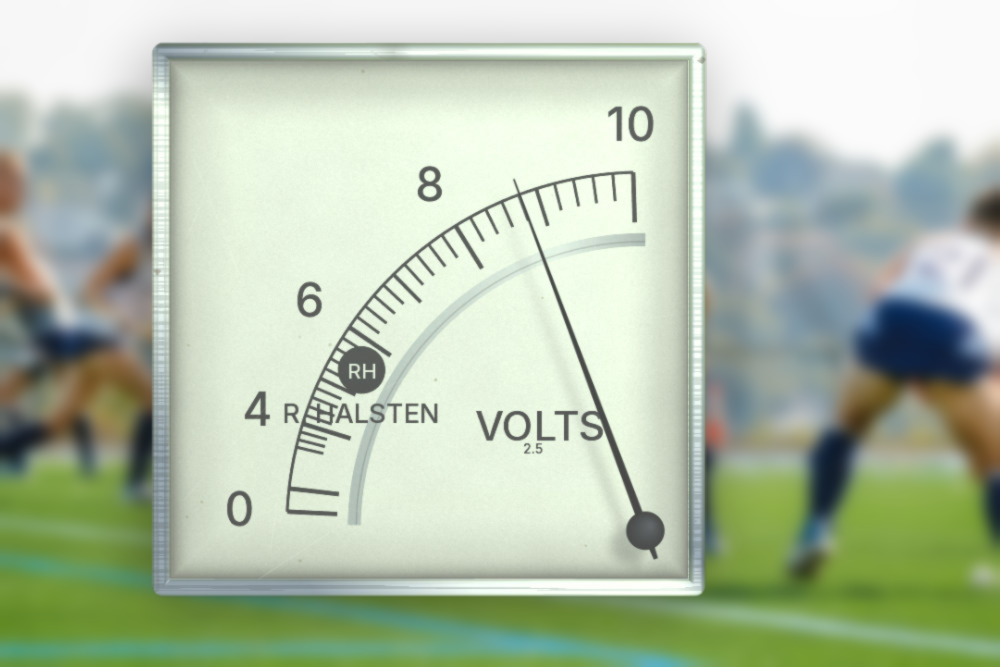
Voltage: value=8.8 unit=V
